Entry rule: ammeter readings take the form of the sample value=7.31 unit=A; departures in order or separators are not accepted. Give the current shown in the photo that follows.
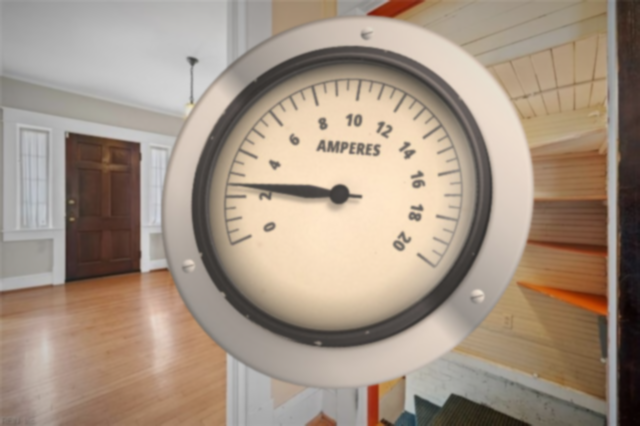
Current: value=2.5 unit=A
